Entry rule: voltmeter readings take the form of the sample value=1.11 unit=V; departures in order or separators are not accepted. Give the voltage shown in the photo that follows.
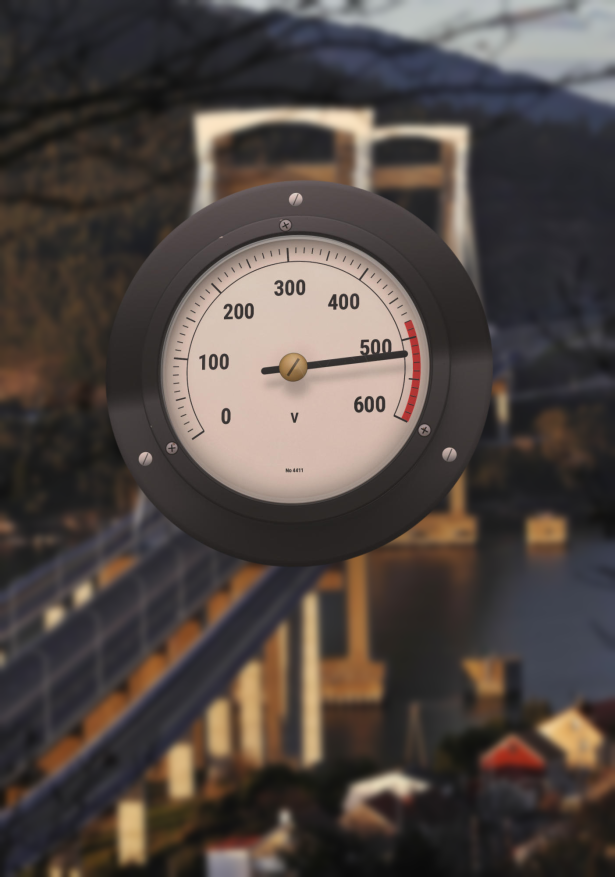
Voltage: value=520 unit=V
